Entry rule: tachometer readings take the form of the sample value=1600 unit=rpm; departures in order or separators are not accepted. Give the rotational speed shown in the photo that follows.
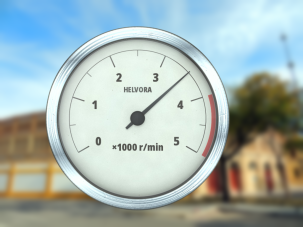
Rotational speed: value=3500 unit=rpm
